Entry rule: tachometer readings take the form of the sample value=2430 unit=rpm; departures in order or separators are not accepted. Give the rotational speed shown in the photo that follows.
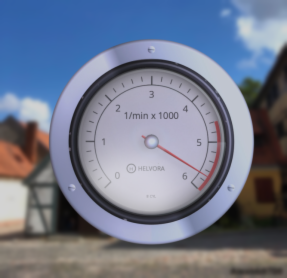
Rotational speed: value=5700 unit=rpm
